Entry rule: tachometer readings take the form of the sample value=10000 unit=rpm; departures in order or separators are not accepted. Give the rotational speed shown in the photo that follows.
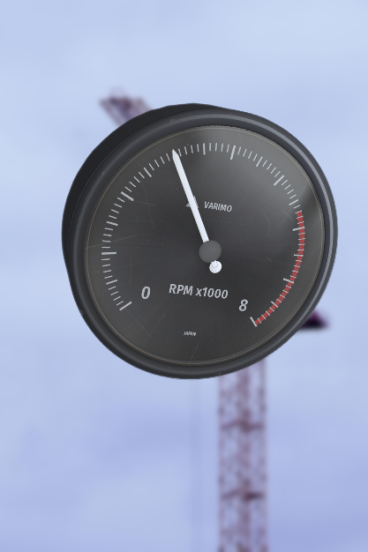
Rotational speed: value=3000 unit=rpm
